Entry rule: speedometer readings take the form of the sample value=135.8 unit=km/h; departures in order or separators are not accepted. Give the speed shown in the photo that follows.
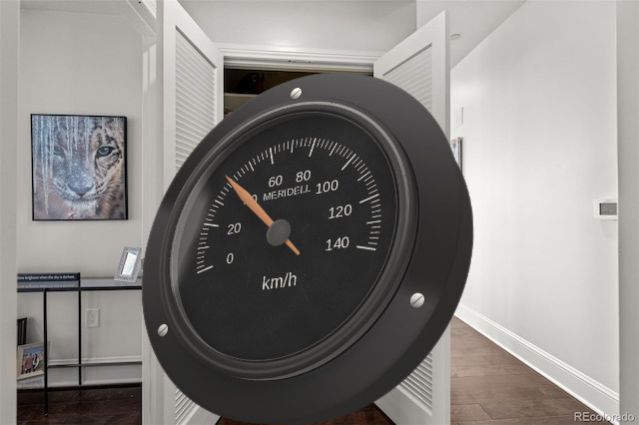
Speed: value=40 unit=km/h
